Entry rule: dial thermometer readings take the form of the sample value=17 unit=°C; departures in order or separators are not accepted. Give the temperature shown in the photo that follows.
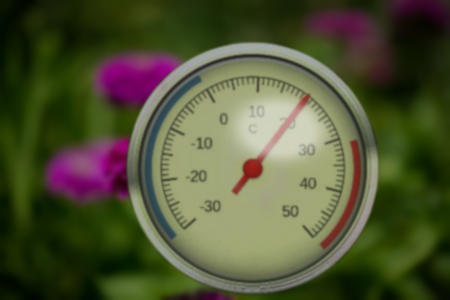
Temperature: value=20 unit=°C
